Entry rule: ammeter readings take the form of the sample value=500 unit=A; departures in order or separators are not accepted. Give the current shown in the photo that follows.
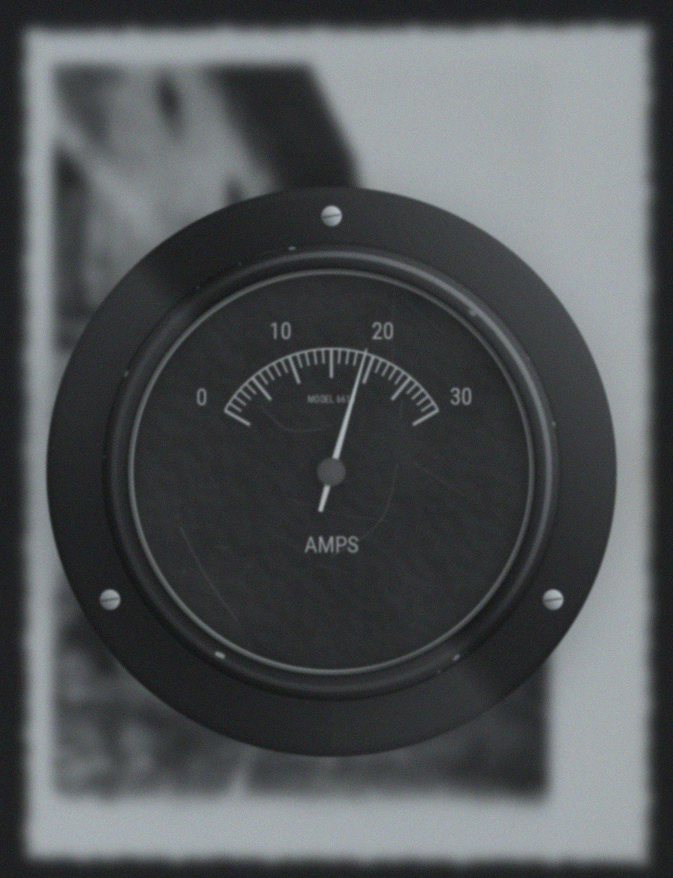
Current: value=19 unit=A
